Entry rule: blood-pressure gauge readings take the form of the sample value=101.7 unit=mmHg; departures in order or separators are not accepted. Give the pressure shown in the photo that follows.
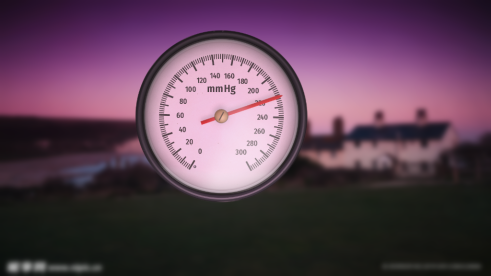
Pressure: value=220 unit=mmHg
